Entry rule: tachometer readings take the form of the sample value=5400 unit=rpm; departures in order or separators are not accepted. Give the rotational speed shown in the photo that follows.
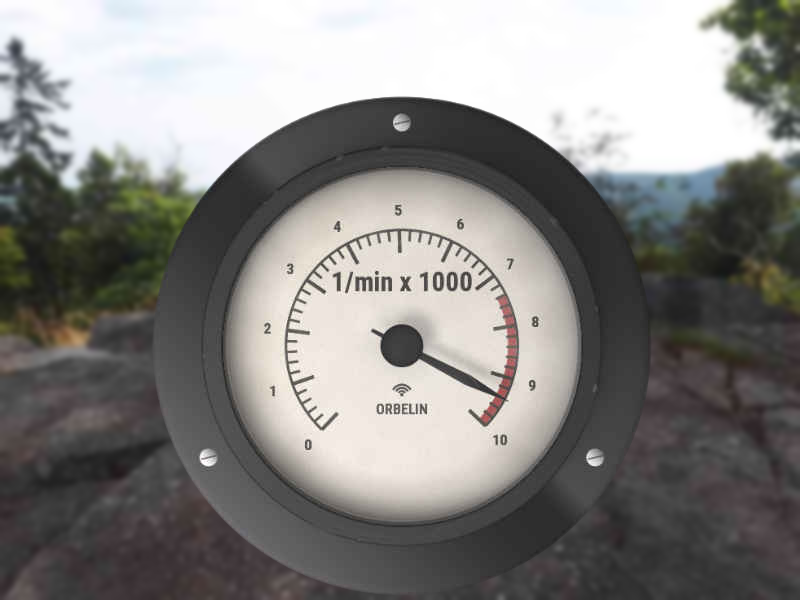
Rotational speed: value=9400 unit=rpm
